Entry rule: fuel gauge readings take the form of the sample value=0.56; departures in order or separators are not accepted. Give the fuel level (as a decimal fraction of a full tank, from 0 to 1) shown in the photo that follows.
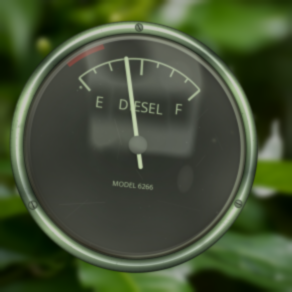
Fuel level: value=0.375
